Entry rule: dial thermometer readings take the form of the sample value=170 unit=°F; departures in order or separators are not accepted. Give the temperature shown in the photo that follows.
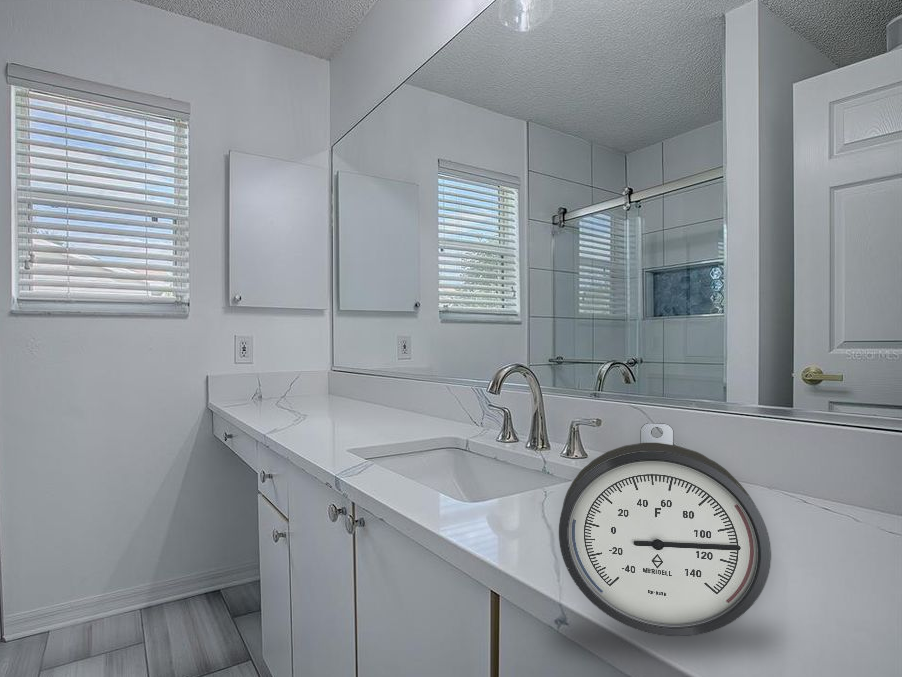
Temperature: value=110 unit=°F
